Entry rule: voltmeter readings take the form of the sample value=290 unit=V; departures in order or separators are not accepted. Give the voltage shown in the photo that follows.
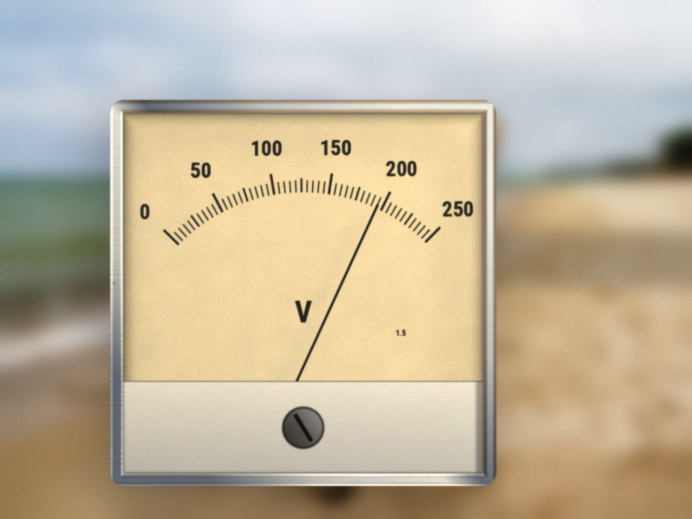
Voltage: value=195 unit=V
